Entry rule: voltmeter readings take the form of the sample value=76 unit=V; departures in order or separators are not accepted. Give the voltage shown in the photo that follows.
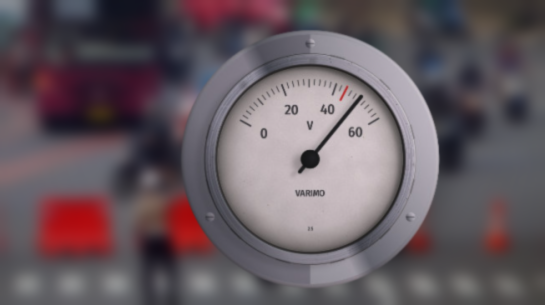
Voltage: value=50 unit=V
